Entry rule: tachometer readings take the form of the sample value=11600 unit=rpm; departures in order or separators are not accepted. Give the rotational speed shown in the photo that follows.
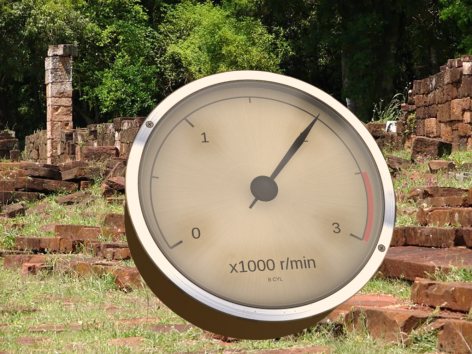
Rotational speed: value=2000 unit=rpm
